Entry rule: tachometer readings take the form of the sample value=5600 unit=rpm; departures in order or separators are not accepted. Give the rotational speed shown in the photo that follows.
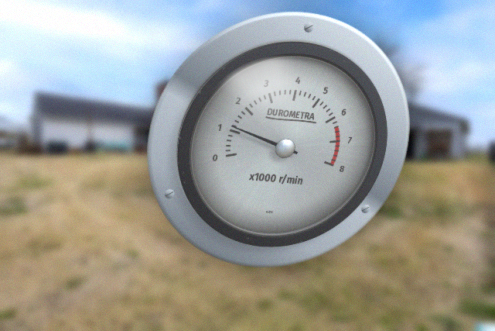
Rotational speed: value=1200 unit=rpm
